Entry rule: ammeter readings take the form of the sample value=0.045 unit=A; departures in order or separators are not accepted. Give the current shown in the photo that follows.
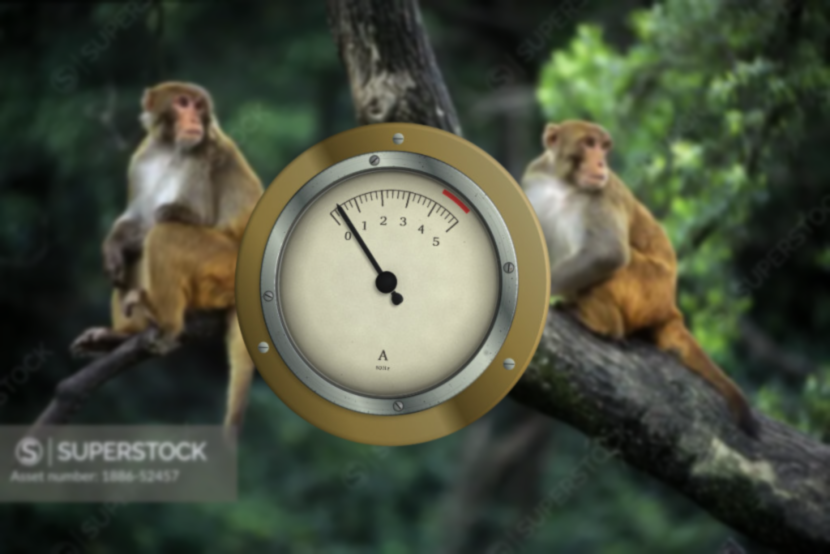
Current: value=0.4 unit=A
